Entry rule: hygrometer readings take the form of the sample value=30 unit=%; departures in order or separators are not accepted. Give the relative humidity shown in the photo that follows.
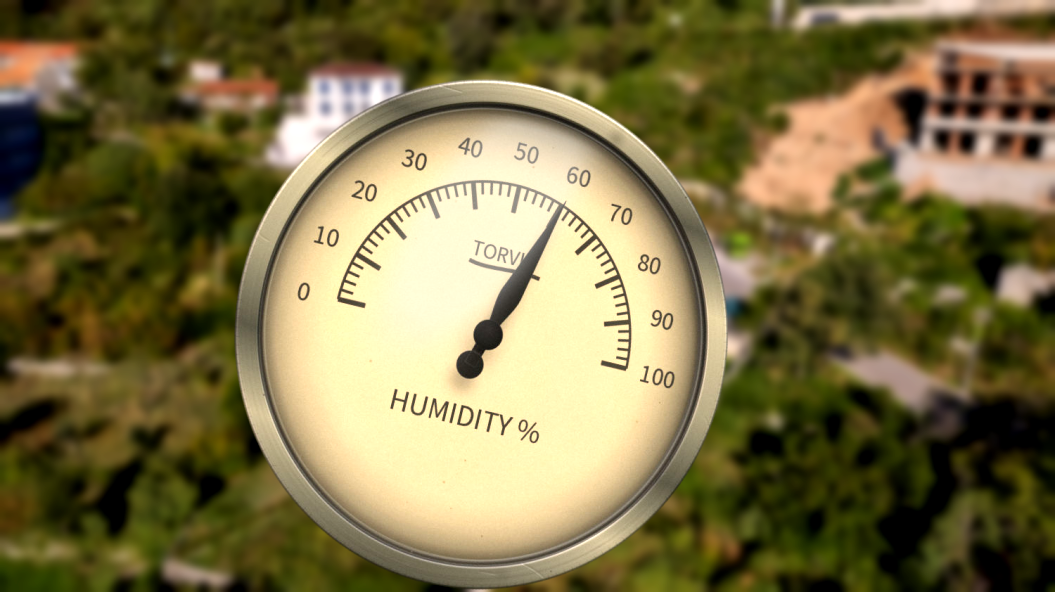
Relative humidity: value=60 unit=%
